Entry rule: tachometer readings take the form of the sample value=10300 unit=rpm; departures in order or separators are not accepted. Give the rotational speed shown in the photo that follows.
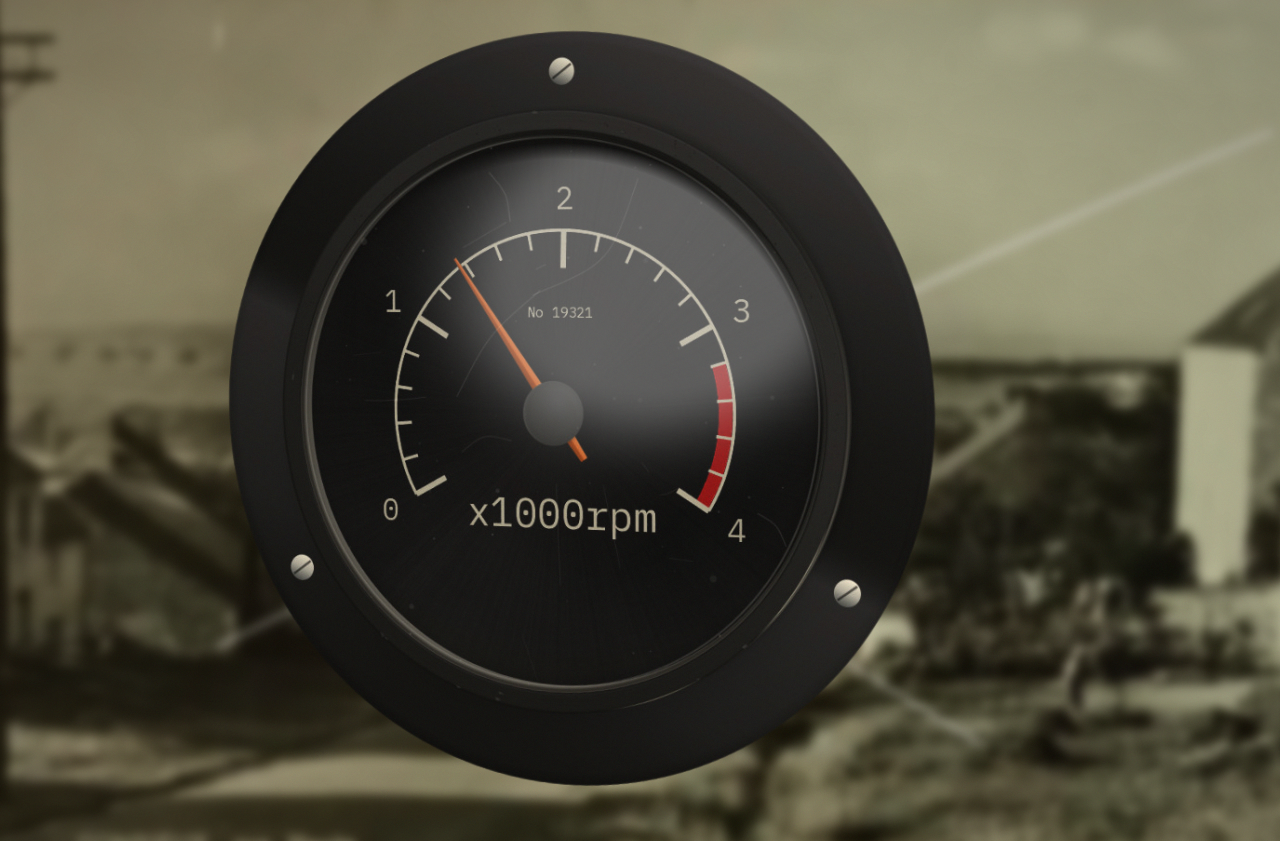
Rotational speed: value=1400 unit=rpm
